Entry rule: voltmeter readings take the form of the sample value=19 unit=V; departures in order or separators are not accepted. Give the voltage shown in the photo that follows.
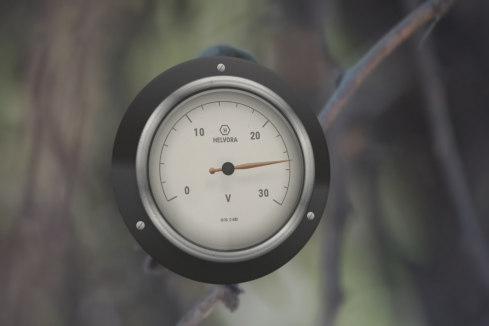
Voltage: value=25 unit=V
